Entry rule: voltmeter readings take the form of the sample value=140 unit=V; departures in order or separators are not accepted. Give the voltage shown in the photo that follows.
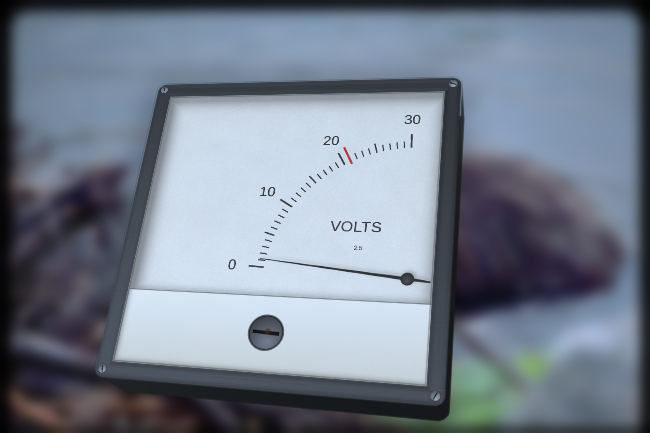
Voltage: value=1 unit=V
